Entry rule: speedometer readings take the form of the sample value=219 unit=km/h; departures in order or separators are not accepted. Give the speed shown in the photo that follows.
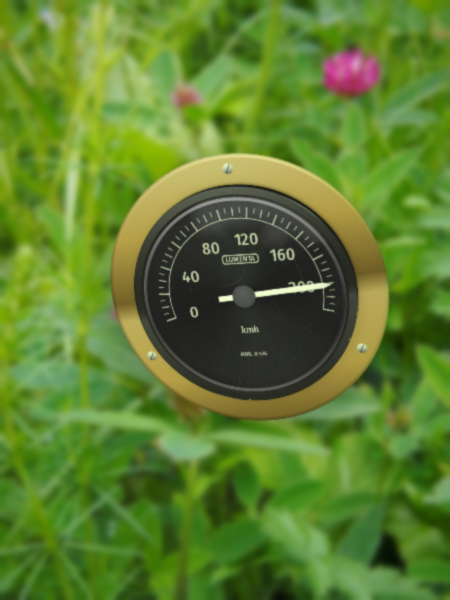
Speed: value=200 unit=km/h
